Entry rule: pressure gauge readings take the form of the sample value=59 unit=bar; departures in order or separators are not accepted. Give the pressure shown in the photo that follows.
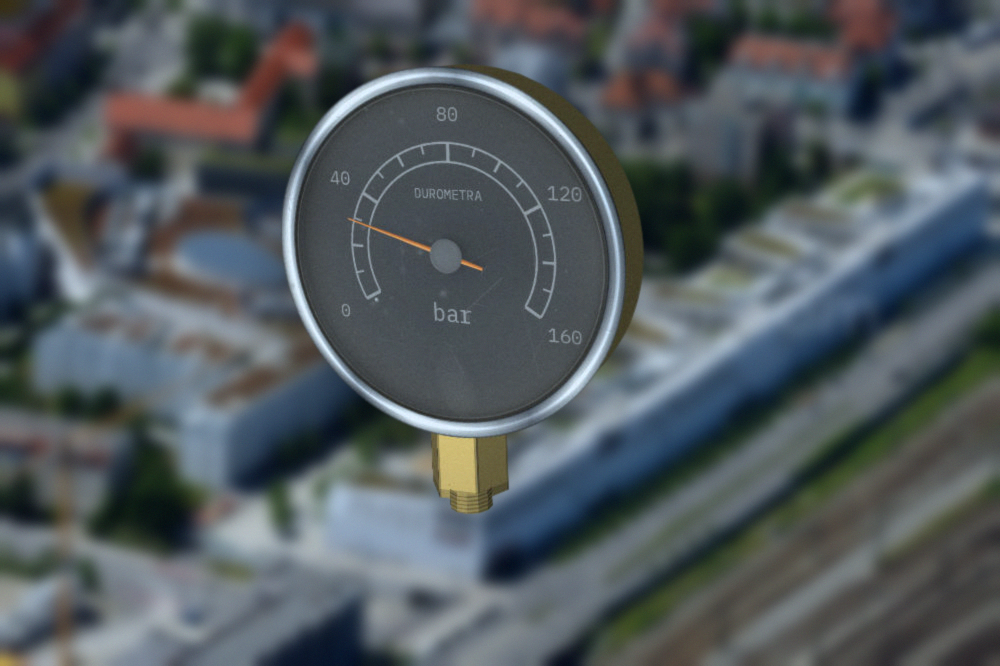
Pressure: value=30 unit=bar
